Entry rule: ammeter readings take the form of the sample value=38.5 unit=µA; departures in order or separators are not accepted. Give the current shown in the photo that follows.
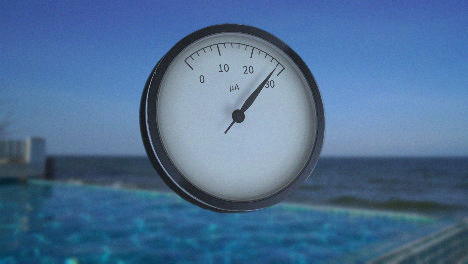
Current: value=28 unit=µA
